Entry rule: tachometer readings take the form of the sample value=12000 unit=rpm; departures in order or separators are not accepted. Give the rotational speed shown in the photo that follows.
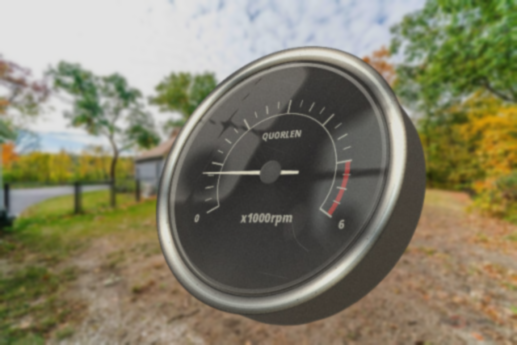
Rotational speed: value=750 unit=rpm
